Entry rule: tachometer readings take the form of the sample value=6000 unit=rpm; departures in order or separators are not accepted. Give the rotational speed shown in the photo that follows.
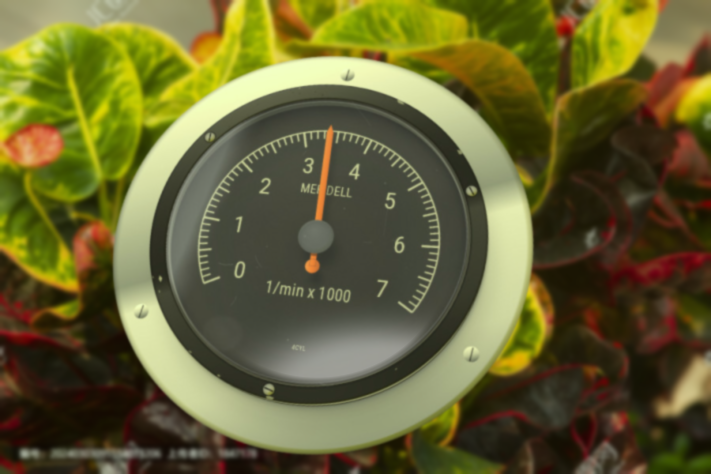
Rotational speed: value=3400 unit=rpm
